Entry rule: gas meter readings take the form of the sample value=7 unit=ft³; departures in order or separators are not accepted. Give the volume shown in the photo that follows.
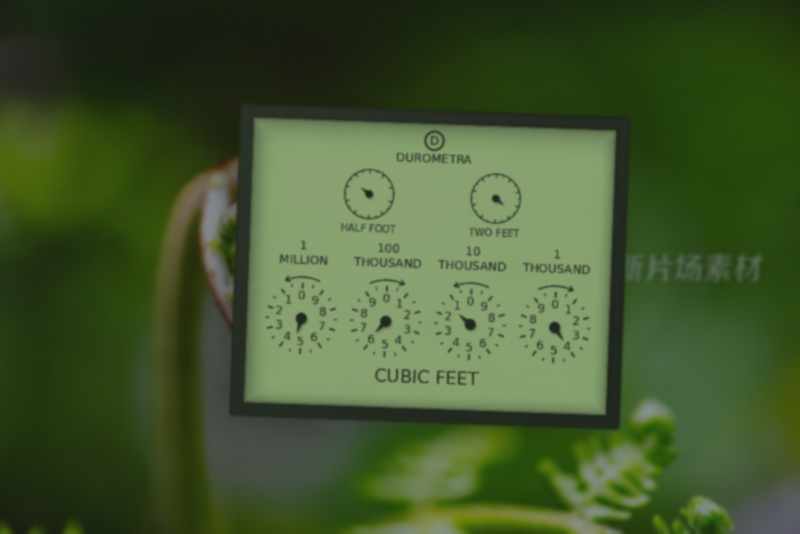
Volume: value=461400 unit=ft³
